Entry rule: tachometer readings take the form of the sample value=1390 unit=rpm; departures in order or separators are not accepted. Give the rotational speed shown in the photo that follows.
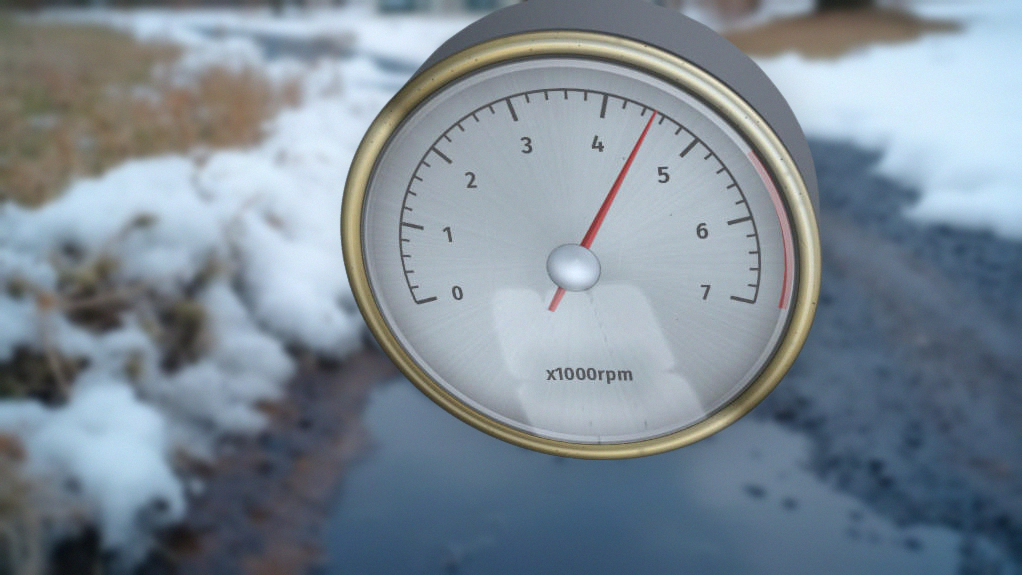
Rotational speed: value=4500 unit=rpm
